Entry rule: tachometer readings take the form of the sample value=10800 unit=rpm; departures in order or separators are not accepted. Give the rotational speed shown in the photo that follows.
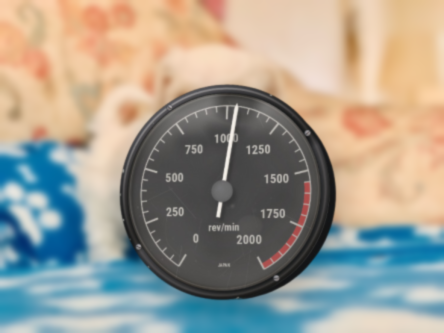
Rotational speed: value=1050 unit=rpm
